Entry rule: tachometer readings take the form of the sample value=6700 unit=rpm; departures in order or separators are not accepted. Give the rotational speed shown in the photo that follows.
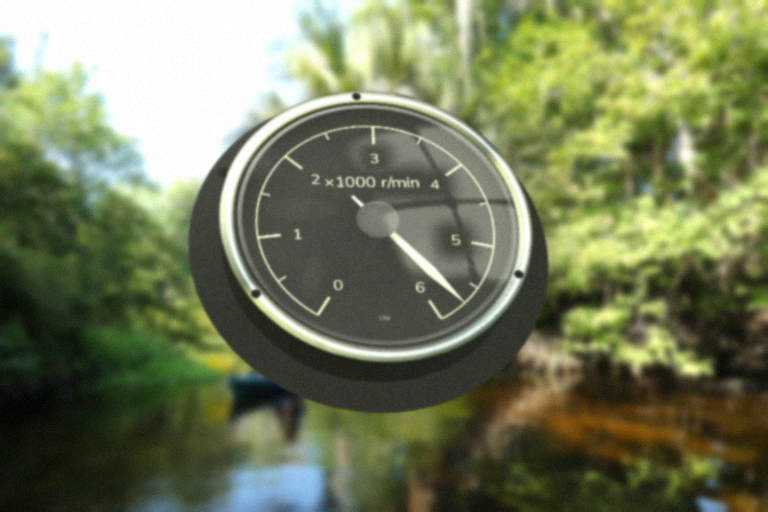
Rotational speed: value=5750 unit=rpm
